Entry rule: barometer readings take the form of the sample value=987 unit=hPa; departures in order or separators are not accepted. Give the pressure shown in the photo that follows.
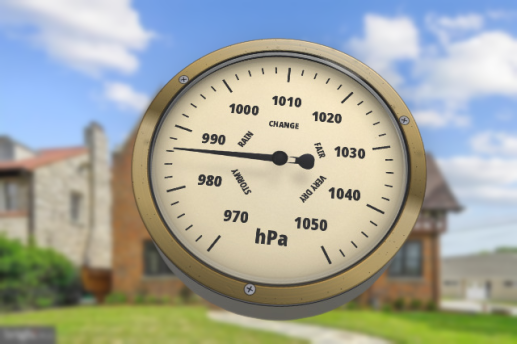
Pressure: value=986 unit=hPa
